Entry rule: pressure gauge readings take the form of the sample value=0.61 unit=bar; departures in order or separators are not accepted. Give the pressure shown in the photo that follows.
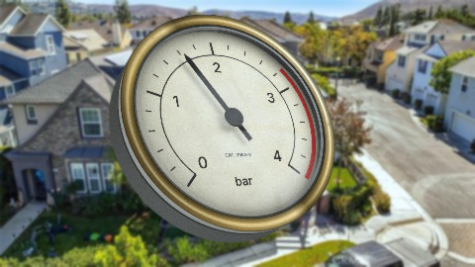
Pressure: value=1.6 unit=bar
